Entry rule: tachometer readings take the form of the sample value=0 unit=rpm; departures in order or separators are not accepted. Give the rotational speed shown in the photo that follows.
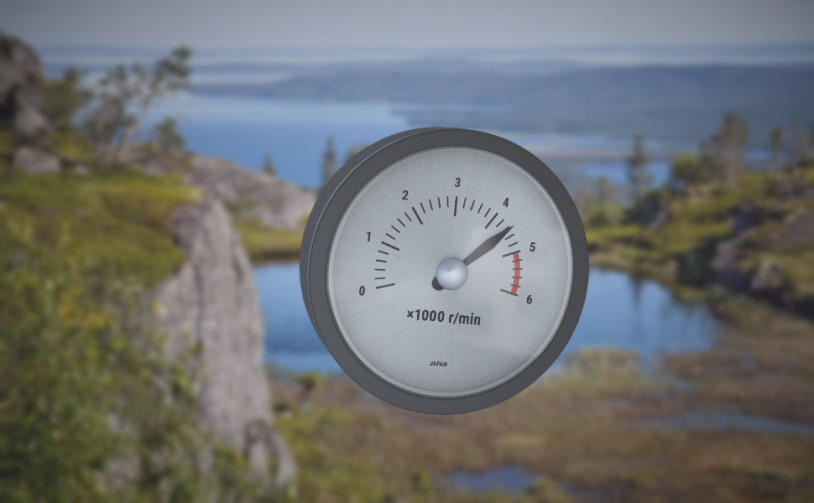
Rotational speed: value=4400 unit=rpm
